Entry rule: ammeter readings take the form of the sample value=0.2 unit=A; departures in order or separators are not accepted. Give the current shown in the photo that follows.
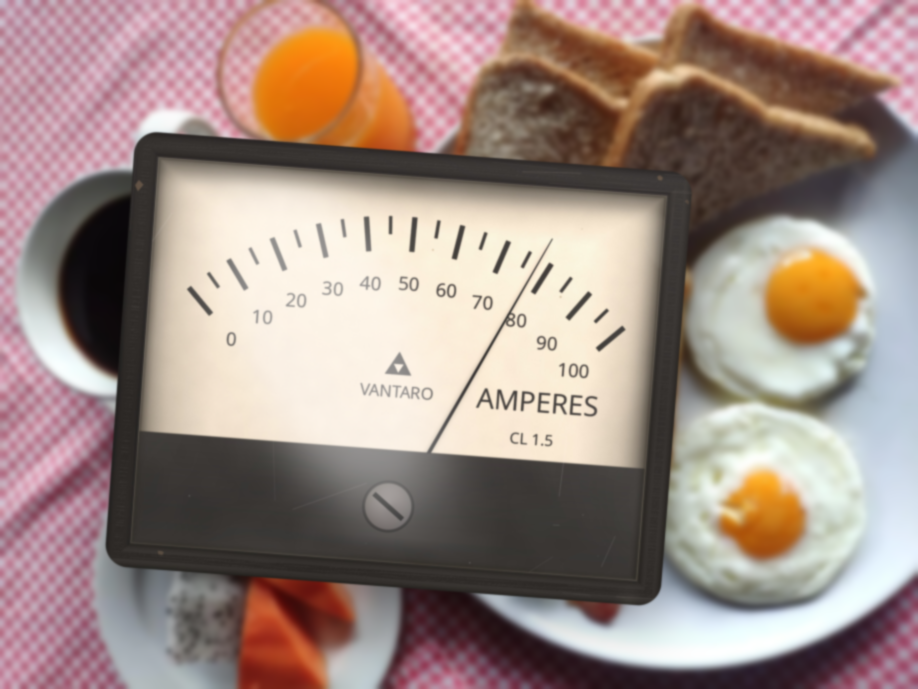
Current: value=77.5 unit=A
